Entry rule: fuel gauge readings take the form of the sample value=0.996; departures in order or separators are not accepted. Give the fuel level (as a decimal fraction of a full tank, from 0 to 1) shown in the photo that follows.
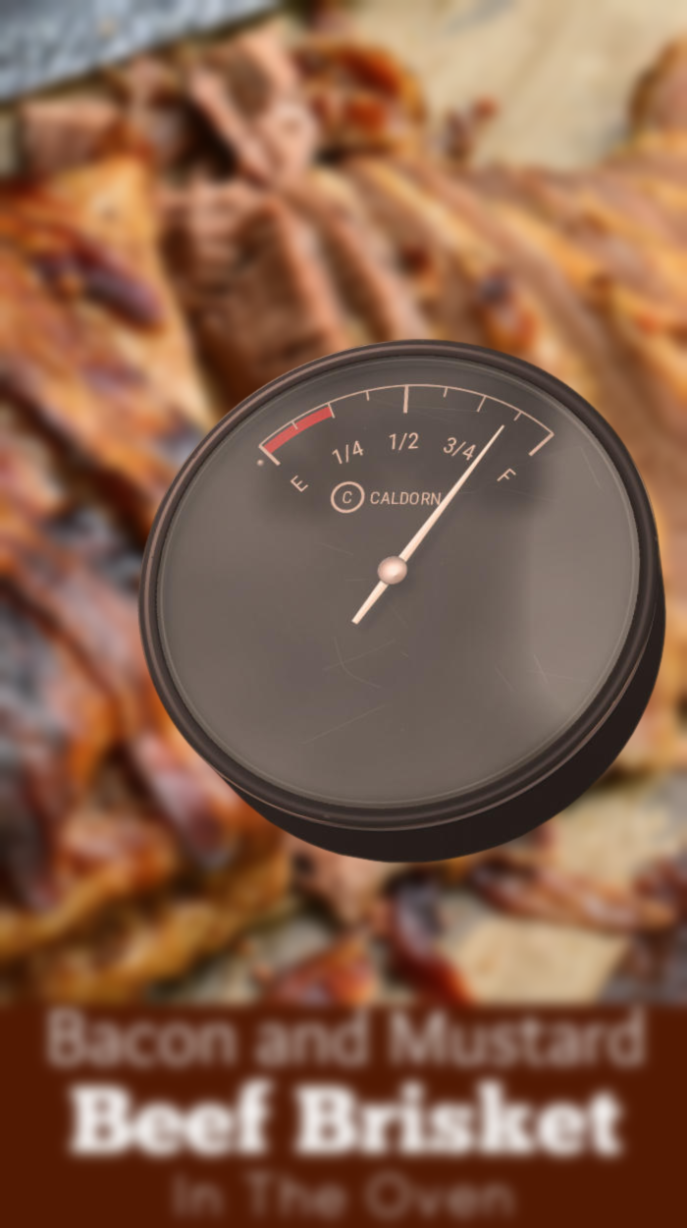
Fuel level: value=0.875
